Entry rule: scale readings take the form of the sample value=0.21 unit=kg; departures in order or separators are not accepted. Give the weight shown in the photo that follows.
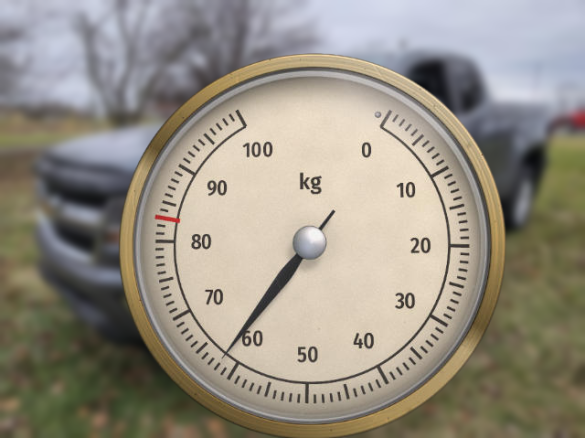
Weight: value=62 unit=kg
